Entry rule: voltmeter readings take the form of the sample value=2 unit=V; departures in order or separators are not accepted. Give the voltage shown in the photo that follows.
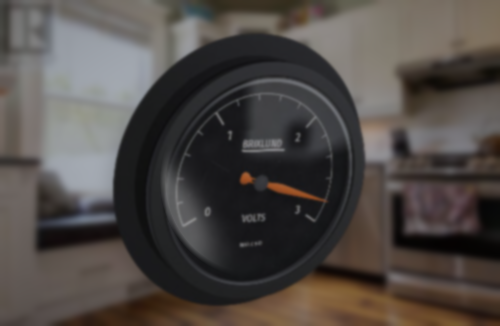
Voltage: value=2.8 unit=V
